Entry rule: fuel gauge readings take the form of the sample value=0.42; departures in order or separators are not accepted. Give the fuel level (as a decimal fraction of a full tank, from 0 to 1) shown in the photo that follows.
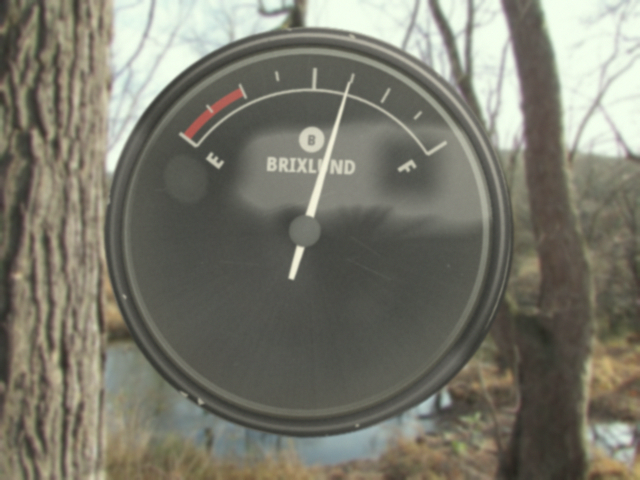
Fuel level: value=0.625
